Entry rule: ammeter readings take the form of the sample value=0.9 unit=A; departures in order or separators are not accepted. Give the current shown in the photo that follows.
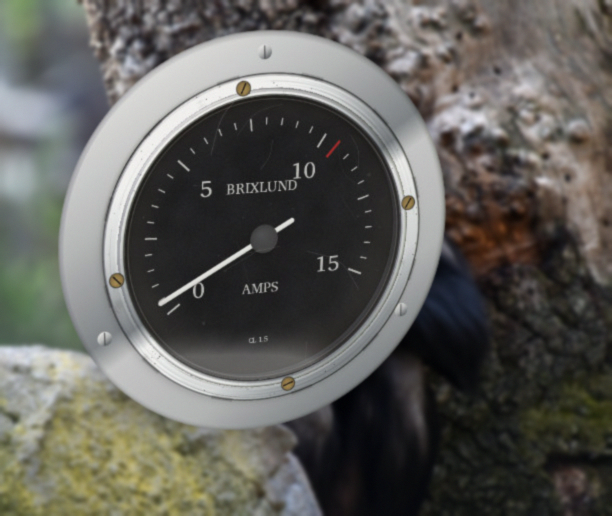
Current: value=0.5 unit=A
